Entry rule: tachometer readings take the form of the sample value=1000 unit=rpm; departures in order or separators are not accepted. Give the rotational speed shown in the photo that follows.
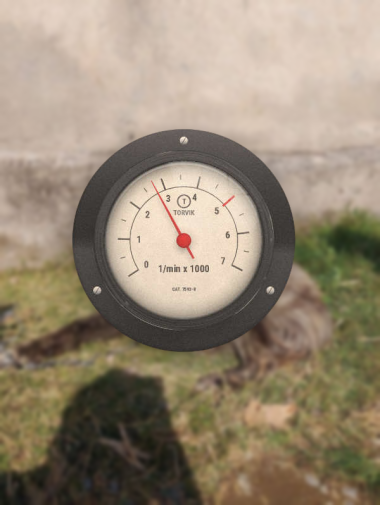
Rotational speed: value=2750 unit=rpm
